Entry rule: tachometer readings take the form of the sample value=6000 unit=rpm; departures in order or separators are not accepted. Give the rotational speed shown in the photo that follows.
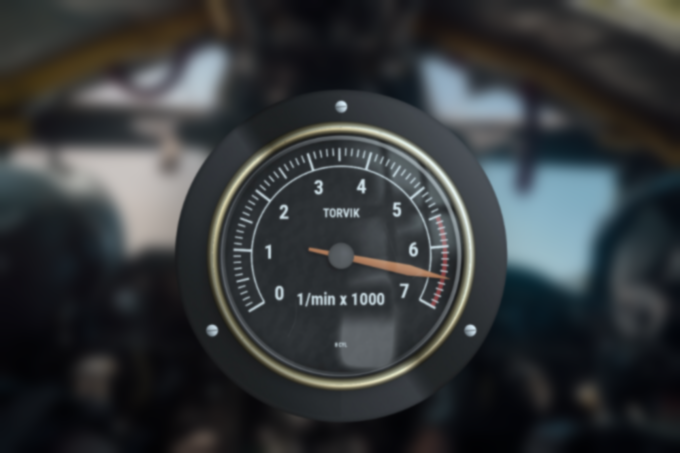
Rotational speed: value=6500 unit=rpm
